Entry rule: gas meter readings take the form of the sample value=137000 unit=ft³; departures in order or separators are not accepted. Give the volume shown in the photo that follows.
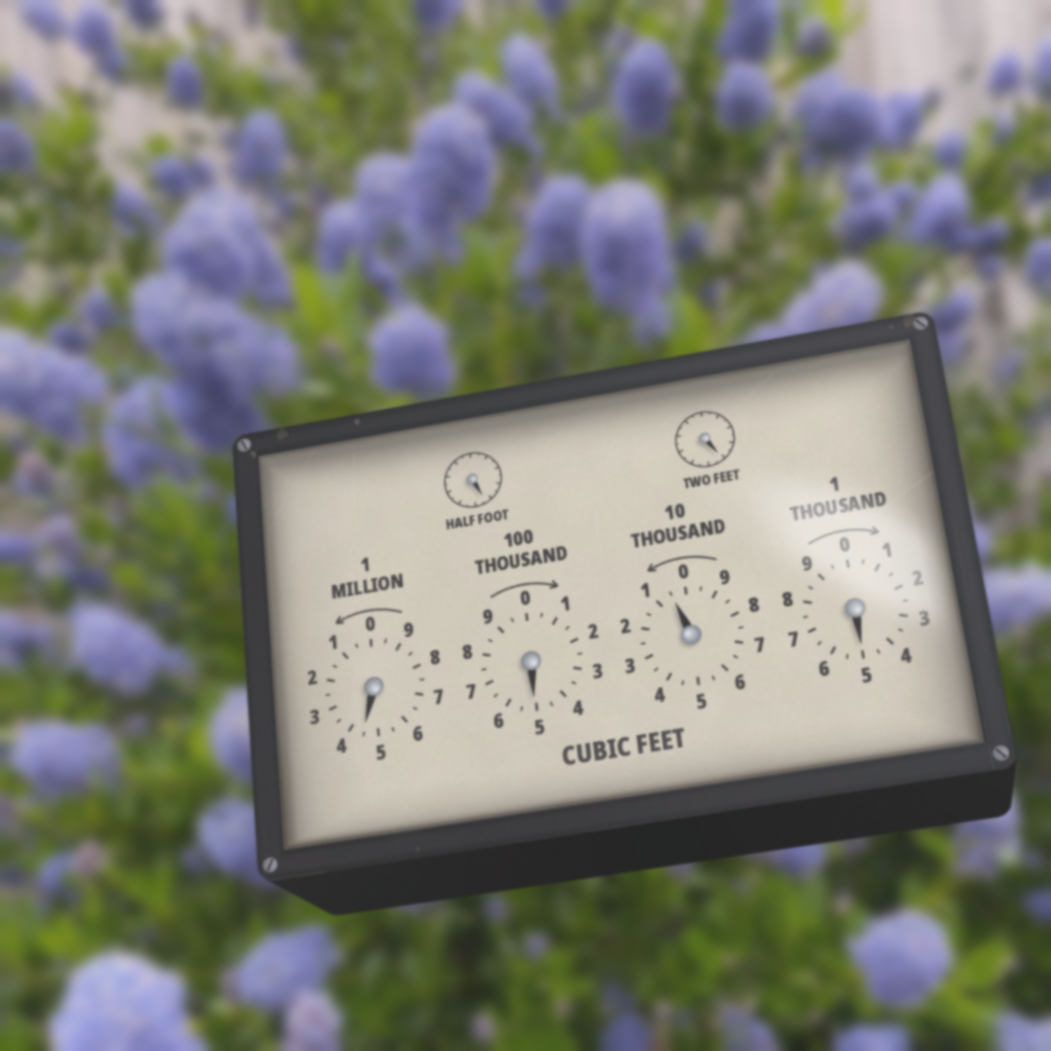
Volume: value=450500 unit=ft³
